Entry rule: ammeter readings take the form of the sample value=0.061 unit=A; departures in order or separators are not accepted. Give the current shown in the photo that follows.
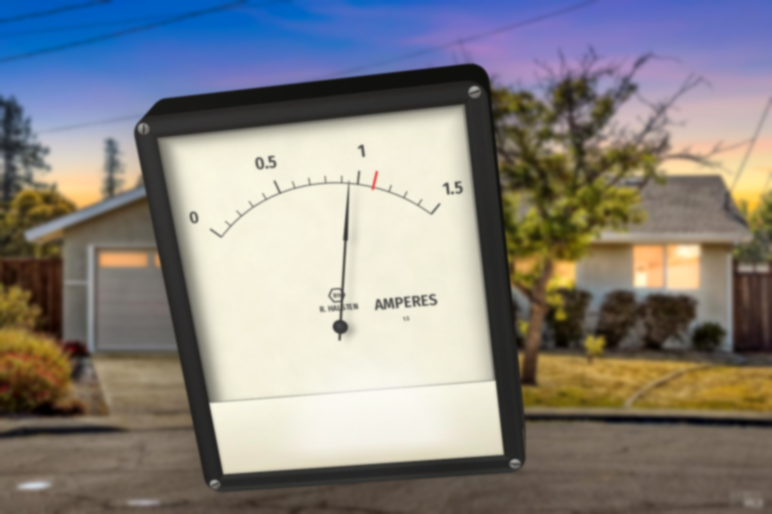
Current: value=0.95 unit=A
